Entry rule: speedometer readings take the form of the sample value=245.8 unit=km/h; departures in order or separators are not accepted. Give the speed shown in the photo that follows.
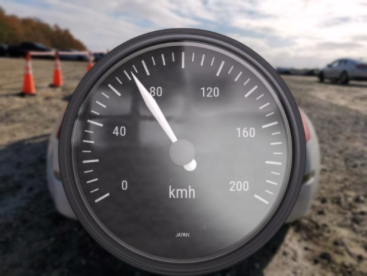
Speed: value=72.5 unit=km/h
